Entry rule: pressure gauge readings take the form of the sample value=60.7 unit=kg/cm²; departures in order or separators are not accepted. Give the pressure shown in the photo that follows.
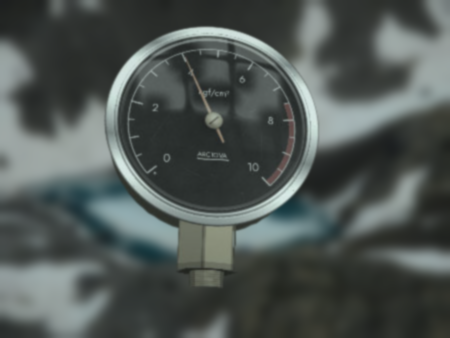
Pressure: value=4 unit=kg/cm²
